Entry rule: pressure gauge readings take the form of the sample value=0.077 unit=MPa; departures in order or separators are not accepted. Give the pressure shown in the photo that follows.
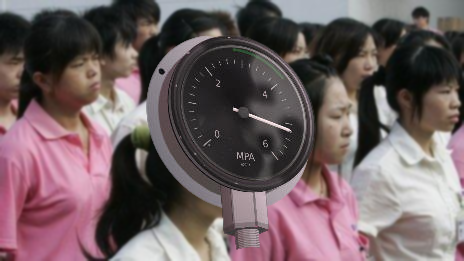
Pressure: value=5.2 unit=MPa
